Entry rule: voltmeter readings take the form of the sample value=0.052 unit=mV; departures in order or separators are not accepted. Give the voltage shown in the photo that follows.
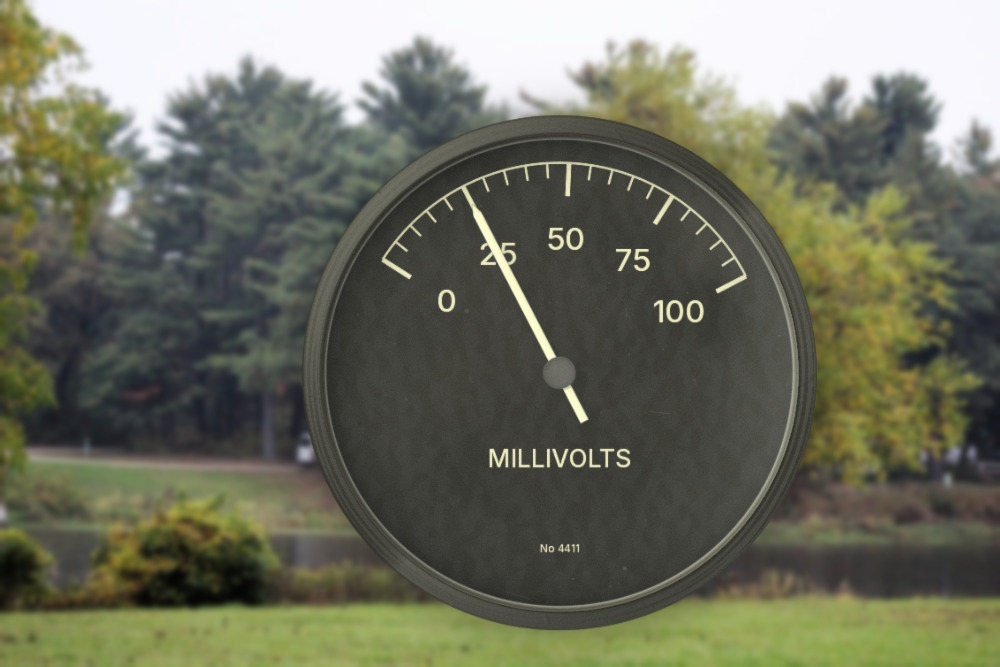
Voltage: value=25 unit=mV
